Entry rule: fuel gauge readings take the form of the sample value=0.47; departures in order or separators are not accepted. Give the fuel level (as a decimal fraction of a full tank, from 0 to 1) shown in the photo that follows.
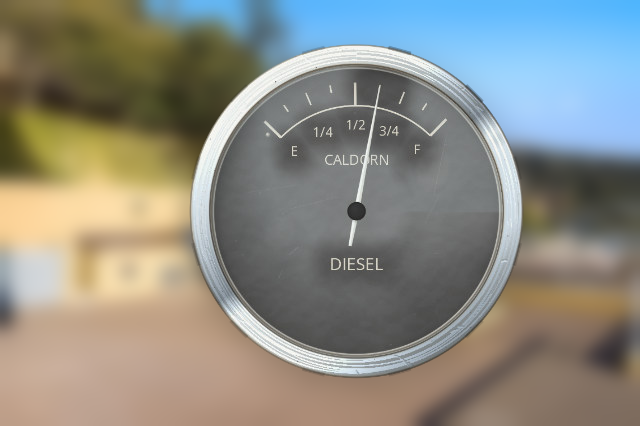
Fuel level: value=0.625
